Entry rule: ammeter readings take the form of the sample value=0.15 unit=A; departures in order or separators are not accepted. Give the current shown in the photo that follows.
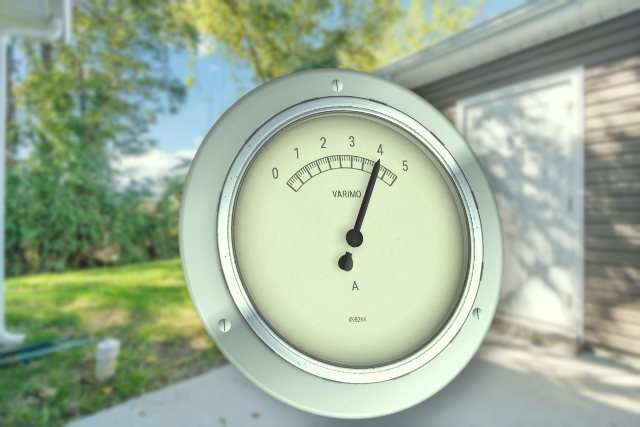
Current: value=4 unit=A
